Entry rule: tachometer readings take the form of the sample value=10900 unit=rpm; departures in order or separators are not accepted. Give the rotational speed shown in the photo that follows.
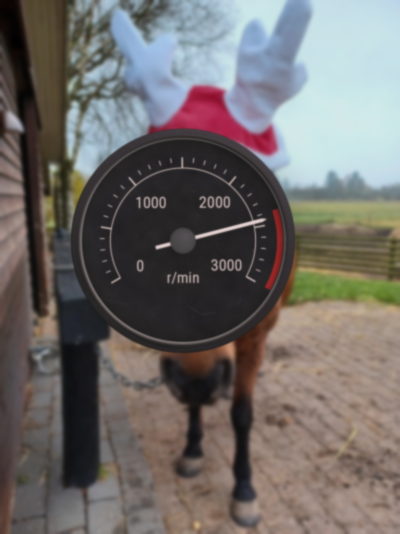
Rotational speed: value=2450 unit=rpm
